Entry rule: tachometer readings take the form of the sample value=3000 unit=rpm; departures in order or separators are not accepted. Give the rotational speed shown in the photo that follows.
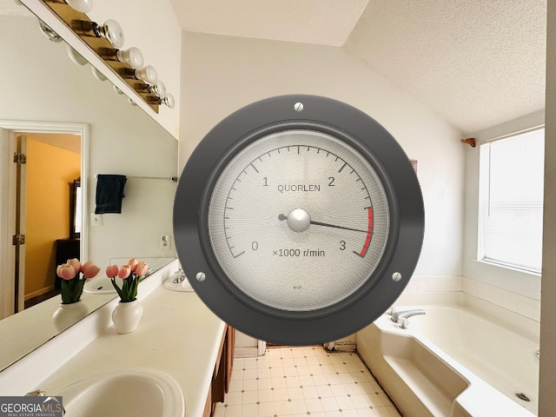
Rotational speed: value=2750 unit=rpm
